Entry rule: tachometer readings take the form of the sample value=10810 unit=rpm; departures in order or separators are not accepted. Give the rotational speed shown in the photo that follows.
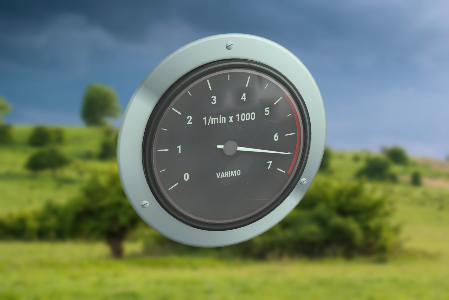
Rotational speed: value=6500 unit=rpm
